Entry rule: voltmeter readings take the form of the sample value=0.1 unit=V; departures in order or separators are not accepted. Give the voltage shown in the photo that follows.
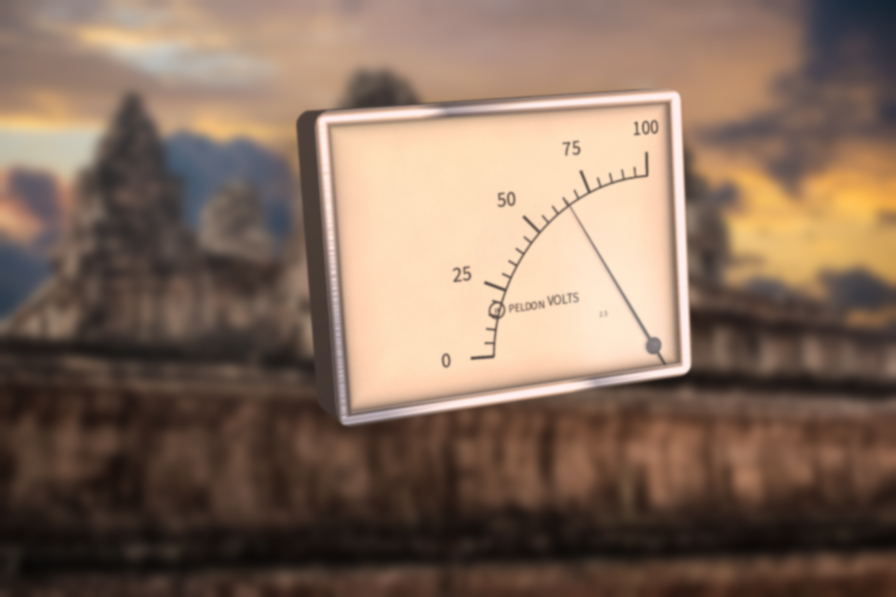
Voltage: value=65 unit=V
